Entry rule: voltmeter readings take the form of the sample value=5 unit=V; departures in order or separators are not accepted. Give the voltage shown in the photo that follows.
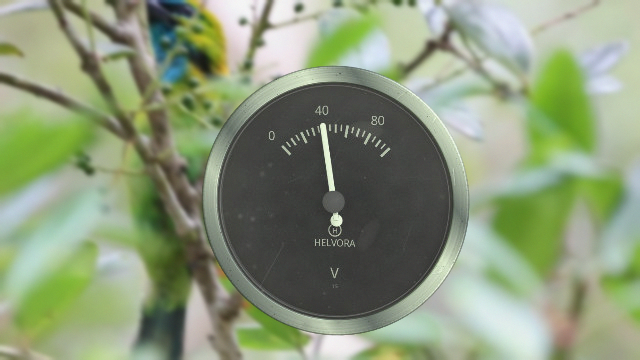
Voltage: value=40 unit=V
